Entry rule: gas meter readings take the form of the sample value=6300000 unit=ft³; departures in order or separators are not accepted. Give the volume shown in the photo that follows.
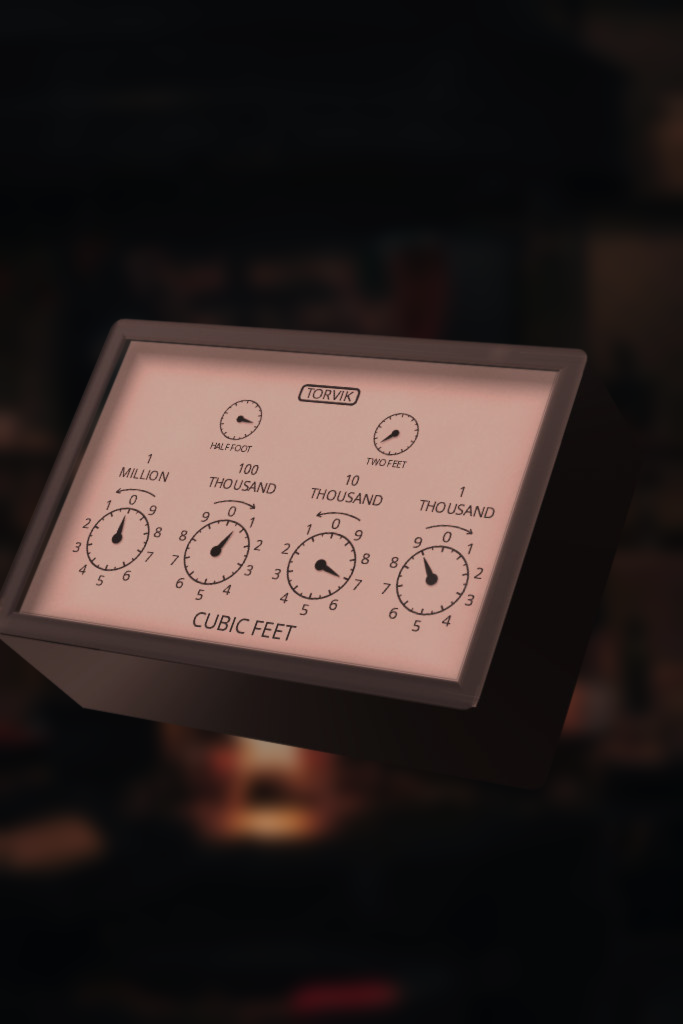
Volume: value=6900 unit=ft³
